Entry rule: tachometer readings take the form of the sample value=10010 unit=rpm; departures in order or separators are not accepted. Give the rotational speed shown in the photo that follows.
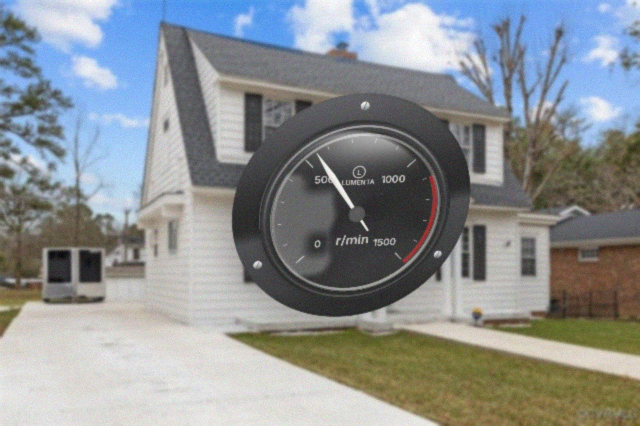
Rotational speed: value=550 unit=rpm
